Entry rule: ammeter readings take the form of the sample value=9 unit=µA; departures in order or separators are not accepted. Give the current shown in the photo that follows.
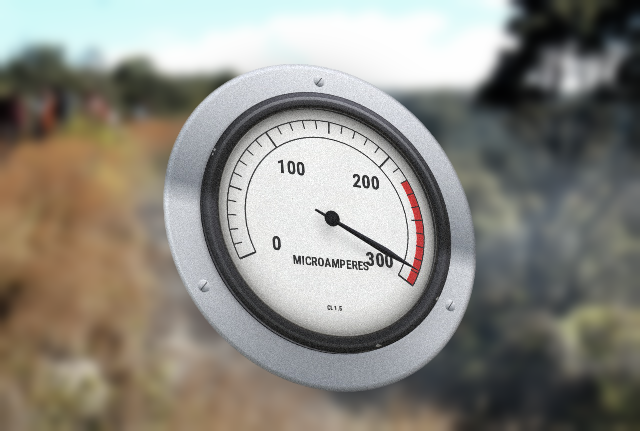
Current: value=290 unit=µA
